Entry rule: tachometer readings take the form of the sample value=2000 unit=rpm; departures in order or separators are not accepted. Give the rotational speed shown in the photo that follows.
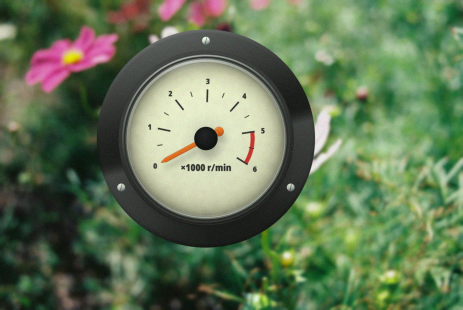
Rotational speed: value=0 unit=rpm
